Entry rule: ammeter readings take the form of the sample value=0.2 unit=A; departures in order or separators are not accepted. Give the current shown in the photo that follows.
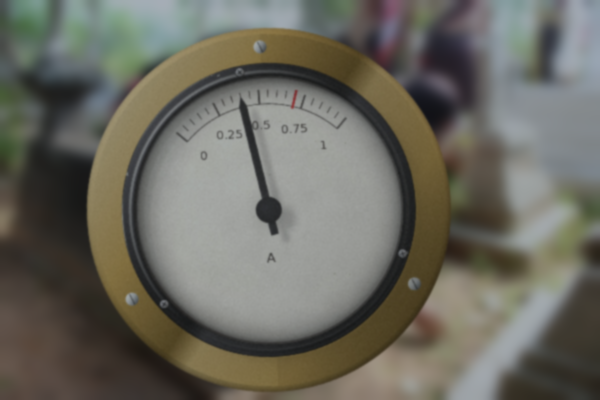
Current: value=0.4 unit=A
